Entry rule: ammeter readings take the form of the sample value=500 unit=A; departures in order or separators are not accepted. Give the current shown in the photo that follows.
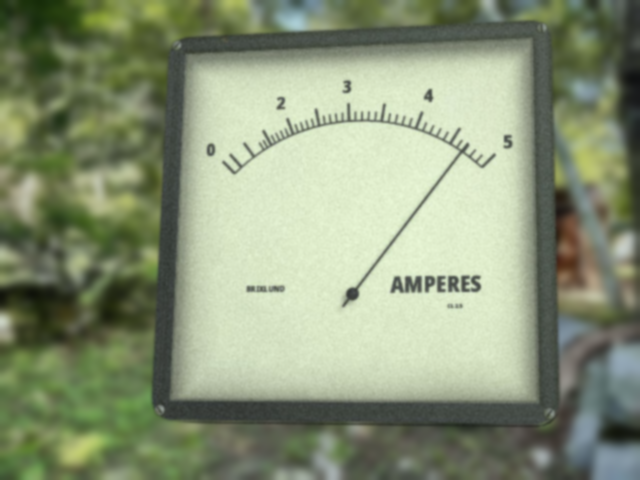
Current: value=4.7 unit=A
